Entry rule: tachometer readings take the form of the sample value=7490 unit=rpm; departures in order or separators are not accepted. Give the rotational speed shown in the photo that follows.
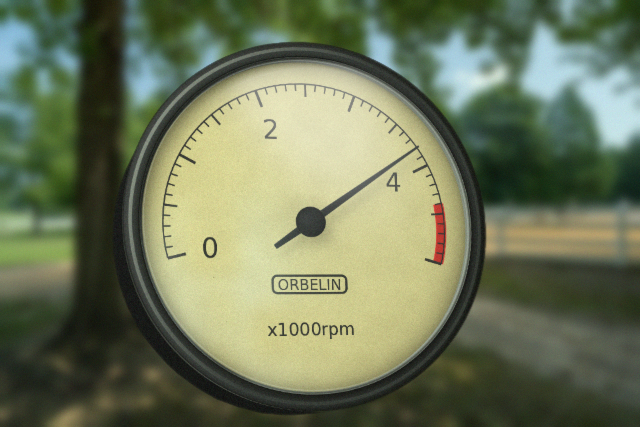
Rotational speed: value=3800 unit=rpm
